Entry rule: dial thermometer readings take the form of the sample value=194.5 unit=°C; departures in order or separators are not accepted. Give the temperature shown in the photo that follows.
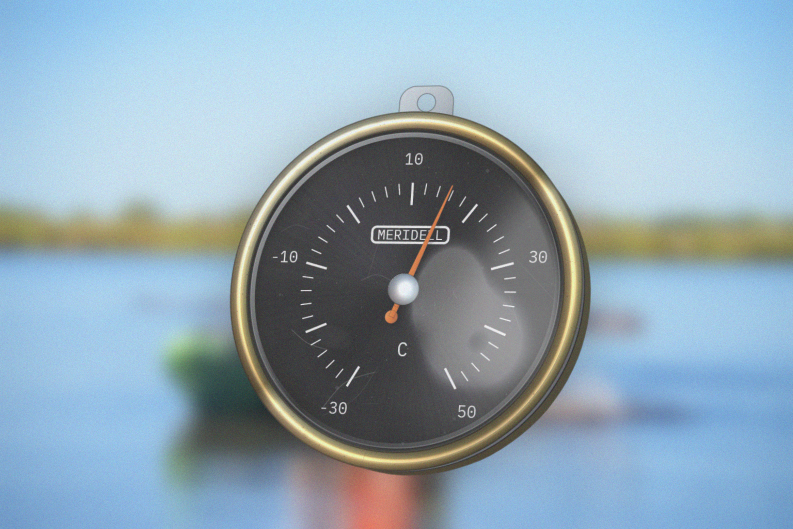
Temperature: value=16 unit=°C
